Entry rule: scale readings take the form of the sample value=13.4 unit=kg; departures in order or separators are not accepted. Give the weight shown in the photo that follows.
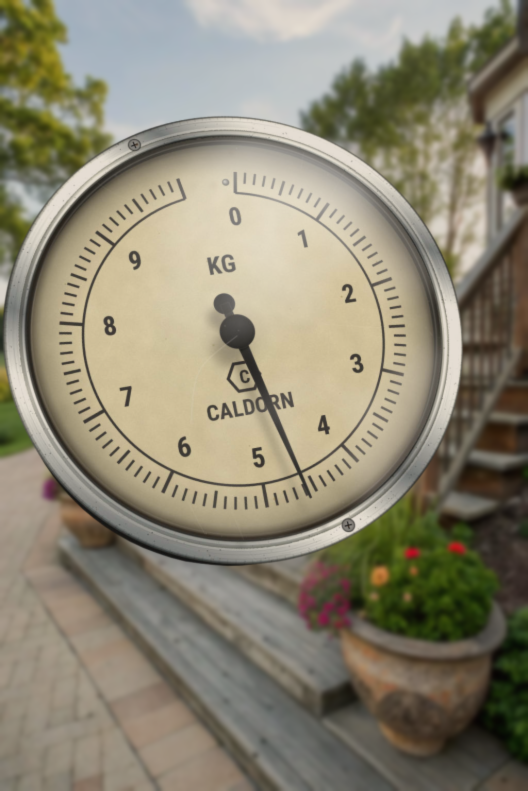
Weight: value=4.6 unit=kg
